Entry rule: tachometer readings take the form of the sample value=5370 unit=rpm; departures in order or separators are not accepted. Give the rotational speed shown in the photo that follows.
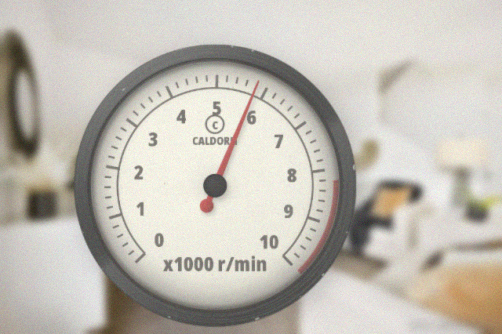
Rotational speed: value=5800 unit=rpm
